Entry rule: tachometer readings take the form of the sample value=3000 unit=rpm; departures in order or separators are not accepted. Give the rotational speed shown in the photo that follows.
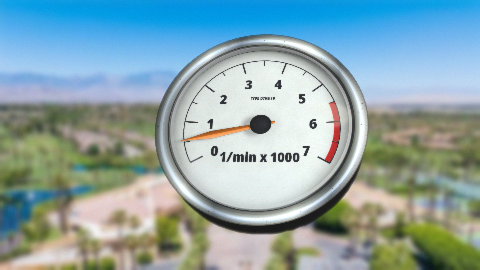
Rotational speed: value=500 unit=rpm
